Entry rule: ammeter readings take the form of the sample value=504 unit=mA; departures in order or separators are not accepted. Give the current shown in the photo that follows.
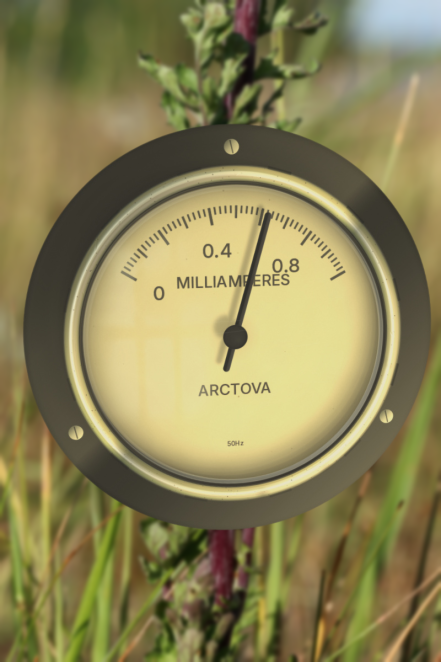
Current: value=0.62 unit=mA
